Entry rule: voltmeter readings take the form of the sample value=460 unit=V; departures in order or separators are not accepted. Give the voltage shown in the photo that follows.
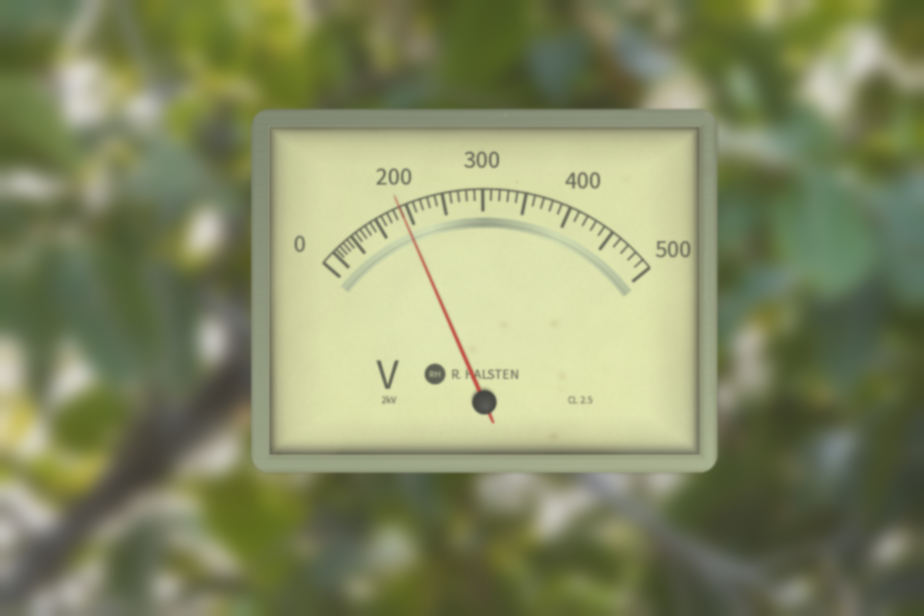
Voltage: value=190 unit=V
